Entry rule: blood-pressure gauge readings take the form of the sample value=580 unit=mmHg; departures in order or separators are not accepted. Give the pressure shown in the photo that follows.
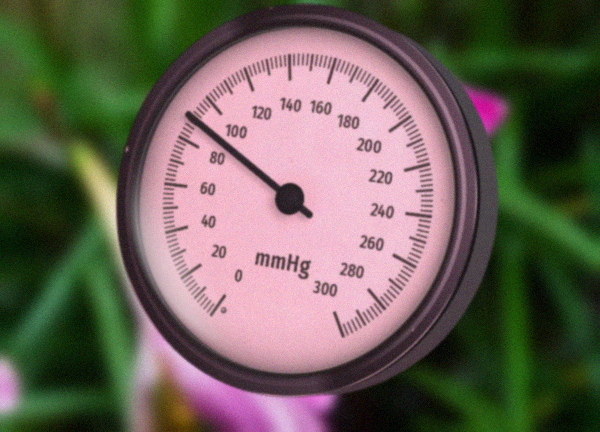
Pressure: value=90 unit=mmHg
